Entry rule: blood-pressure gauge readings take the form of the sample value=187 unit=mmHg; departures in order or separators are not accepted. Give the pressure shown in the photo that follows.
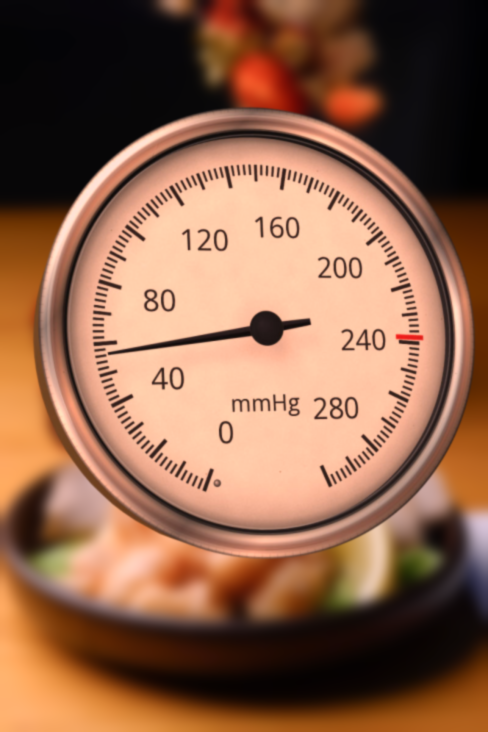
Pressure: value=56 unit=mmHg
